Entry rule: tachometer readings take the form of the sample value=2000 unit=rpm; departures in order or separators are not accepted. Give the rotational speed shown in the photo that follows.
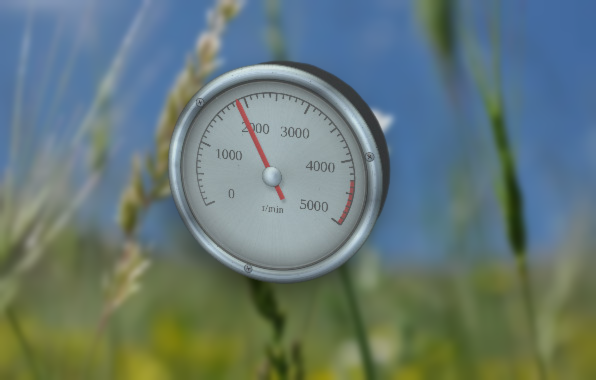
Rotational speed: value=1900 unit=rpm
